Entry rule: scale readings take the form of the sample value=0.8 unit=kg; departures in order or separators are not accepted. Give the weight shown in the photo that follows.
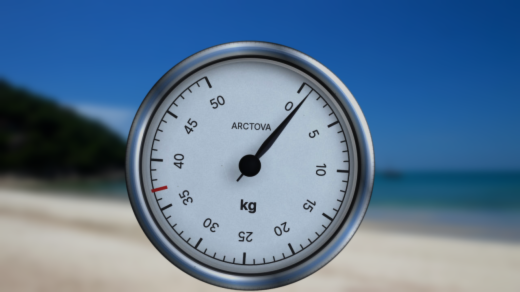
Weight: value=1 unit=kg
